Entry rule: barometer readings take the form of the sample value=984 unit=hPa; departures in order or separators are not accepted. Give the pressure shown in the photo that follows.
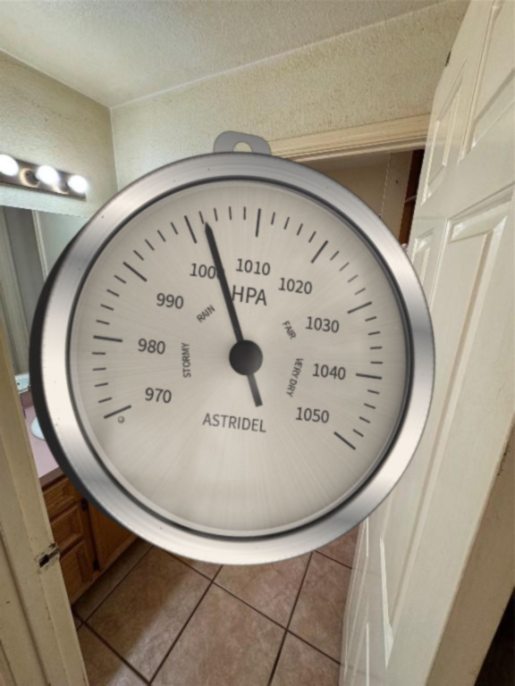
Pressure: value=1002 unit=hPa
